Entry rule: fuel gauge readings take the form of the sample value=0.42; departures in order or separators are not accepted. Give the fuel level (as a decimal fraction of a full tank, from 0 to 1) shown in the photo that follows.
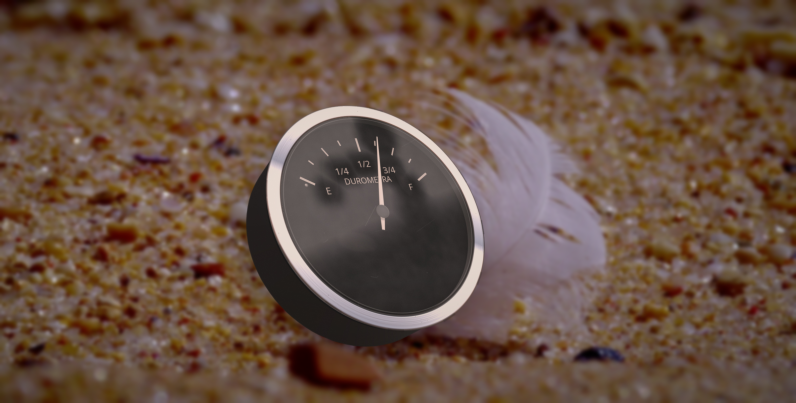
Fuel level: value=0.625
